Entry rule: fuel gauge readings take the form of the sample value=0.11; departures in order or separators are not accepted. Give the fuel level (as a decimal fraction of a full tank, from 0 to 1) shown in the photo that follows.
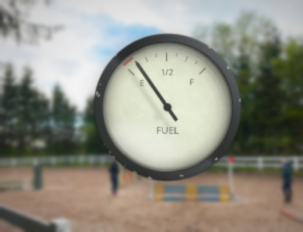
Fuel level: value=0.125
